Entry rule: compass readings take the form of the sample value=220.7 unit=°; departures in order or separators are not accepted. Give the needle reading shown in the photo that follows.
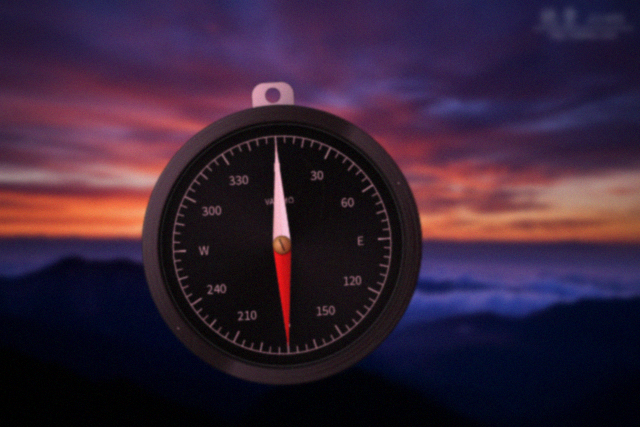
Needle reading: value=180 unit=°
